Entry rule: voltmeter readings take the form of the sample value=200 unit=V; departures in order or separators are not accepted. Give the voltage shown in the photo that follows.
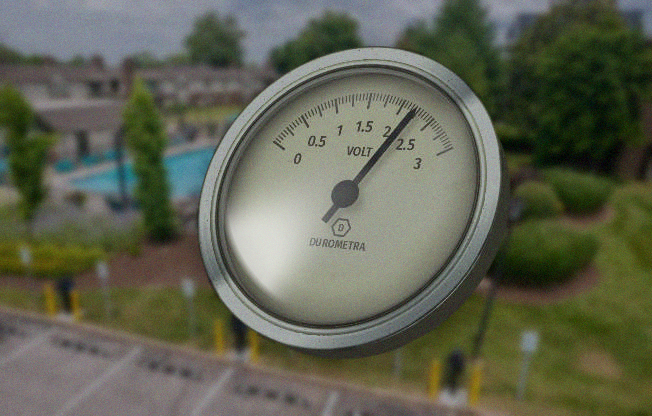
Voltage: value=2.25 unit=V
